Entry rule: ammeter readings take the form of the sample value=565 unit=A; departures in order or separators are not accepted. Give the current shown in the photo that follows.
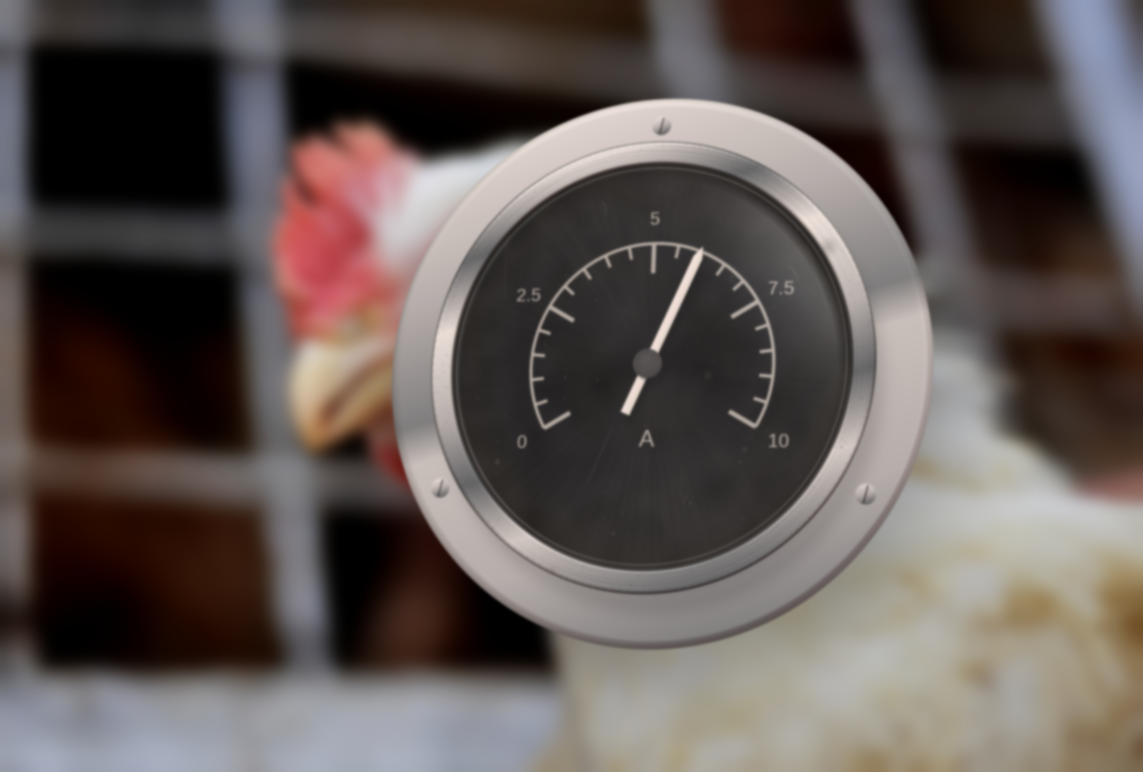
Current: value=6 unit=A
